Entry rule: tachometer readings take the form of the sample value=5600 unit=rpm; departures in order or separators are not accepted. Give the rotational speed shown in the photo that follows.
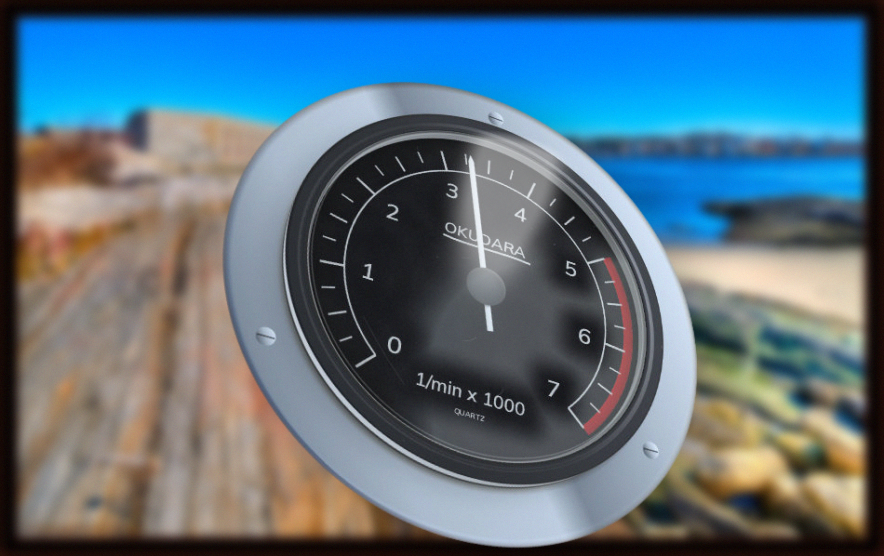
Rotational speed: value=3250 unit=rpm
